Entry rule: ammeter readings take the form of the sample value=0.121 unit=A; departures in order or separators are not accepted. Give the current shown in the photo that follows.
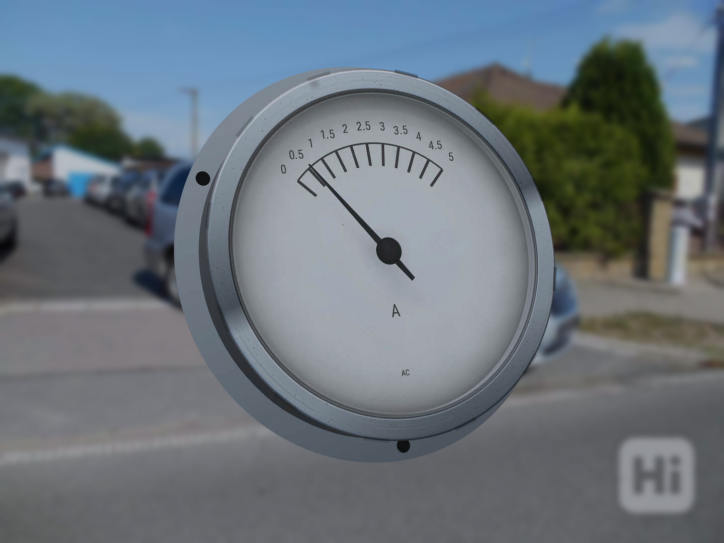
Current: value=0.5 unit=A
